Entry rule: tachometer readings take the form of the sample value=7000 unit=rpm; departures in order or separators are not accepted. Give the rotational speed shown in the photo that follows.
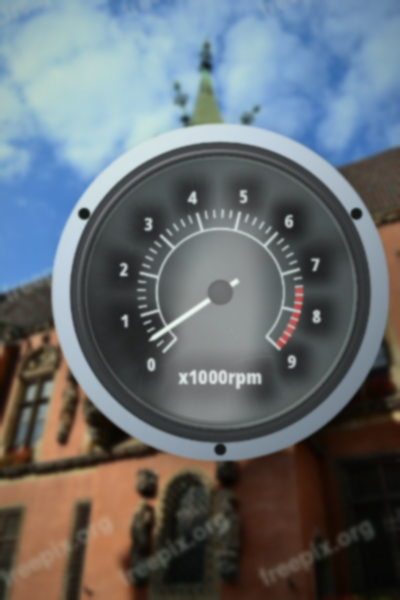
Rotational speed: value=400 unit=rpm
